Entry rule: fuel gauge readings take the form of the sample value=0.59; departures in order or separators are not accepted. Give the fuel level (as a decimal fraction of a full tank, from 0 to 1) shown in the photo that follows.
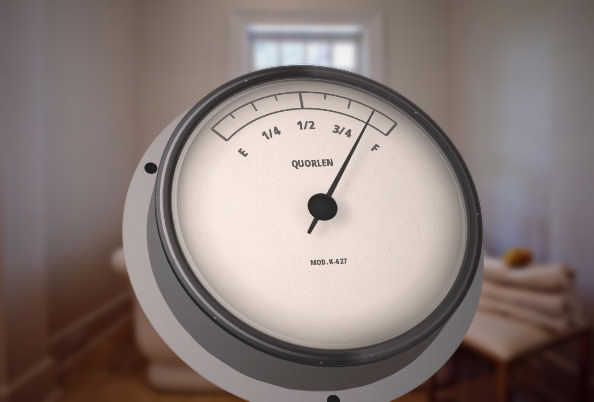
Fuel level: value=0.875
